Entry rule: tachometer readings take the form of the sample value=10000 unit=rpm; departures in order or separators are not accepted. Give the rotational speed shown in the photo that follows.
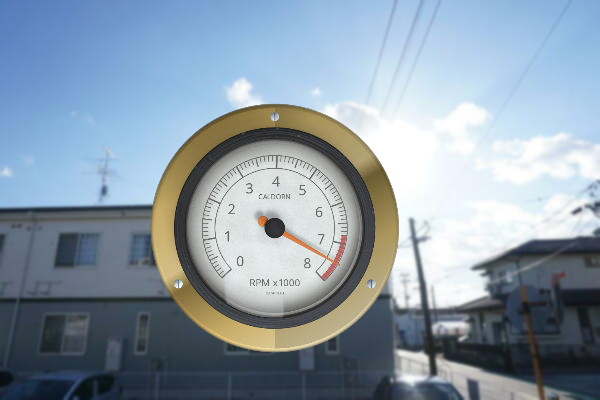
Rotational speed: value=7500 unit=rpm
